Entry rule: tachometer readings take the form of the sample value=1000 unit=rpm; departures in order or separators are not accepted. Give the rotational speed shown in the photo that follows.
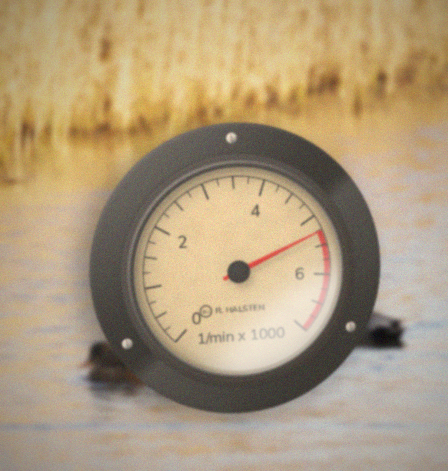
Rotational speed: value=5250 unit=rpm
